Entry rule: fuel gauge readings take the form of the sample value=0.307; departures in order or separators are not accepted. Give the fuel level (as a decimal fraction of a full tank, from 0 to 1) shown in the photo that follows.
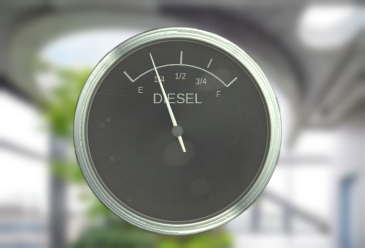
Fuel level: value=0.25
